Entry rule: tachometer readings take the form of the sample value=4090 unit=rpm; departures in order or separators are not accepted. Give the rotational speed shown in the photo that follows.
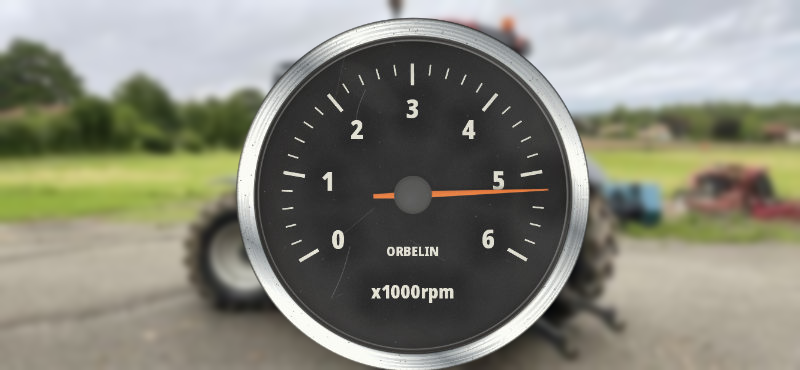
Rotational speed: value=5200 unit=rpm
